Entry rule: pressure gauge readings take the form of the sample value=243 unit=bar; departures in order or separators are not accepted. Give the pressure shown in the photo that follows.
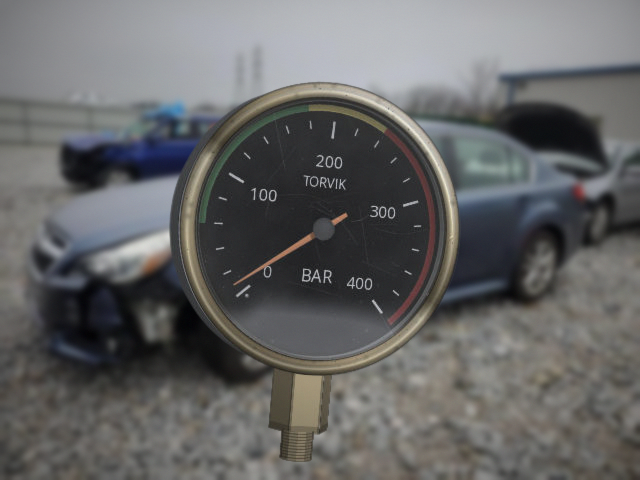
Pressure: value=10 unit=bar
